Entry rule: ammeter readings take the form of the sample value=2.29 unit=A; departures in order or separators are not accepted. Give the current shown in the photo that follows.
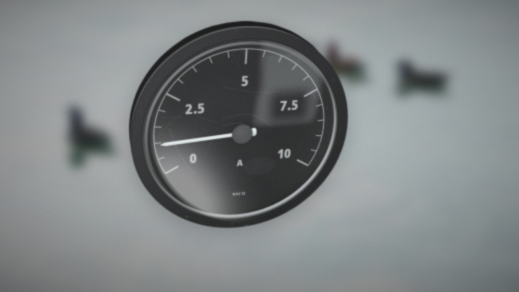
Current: value=1 unit=A
